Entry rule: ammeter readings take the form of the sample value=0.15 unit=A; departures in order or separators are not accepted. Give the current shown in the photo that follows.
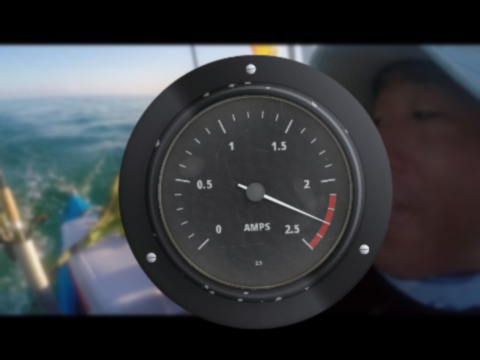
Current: value=2.3 unit=A
